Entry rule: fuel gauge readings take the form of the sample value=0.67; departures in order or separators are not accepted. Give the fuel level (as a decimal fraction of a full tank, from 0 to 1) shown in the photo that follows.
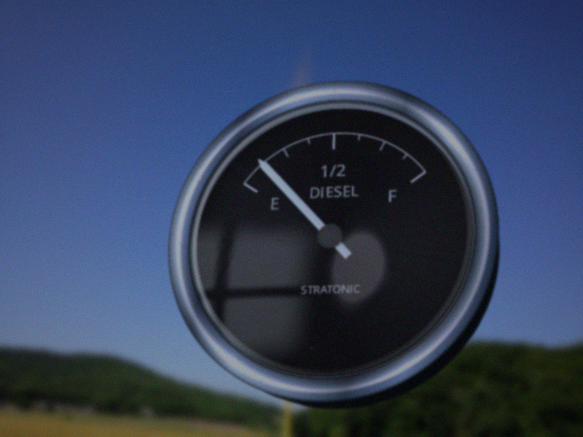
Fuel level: value=0.125
